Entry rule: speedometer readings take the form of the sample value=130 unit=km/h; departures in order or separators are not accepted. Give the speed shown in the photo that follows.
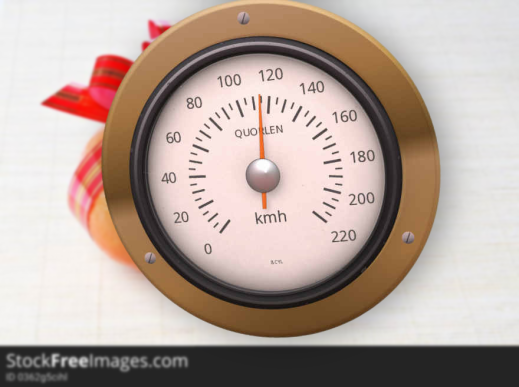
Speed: value=115 unit=km/h
